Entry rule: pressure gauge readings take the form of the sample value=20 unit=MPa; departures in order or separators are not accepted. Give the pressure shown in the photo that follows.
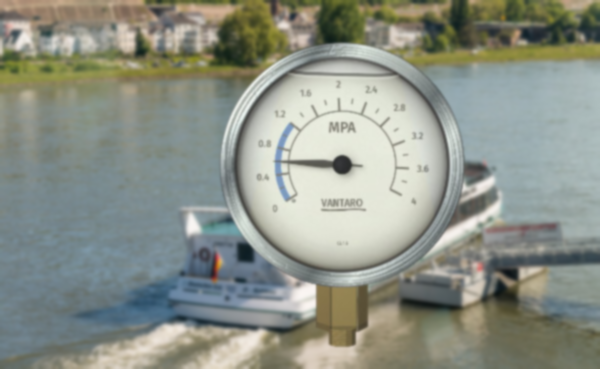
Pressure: value=0.6 unit=MPa
